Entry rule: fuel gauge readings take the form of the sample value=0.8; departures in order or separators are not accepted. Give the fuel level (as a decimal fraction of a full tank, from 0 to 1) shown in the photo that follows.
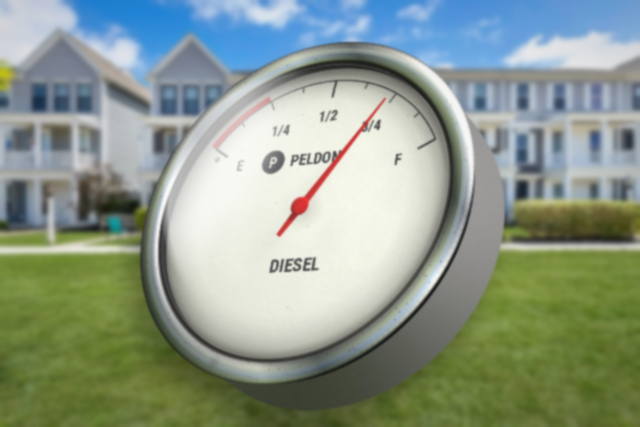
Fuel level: value=0.75
